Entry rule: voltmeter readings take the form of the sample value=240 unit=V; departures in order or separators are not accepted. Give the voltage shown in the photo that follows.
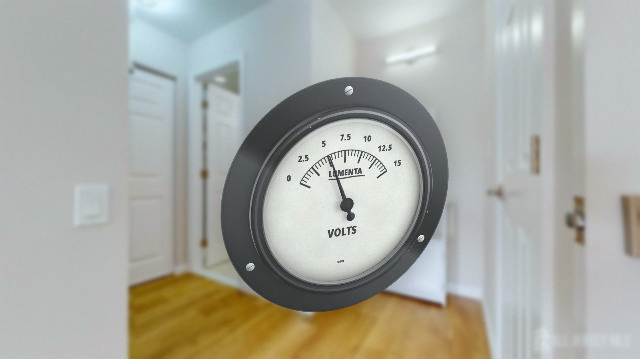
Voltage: value=5 unit=V
